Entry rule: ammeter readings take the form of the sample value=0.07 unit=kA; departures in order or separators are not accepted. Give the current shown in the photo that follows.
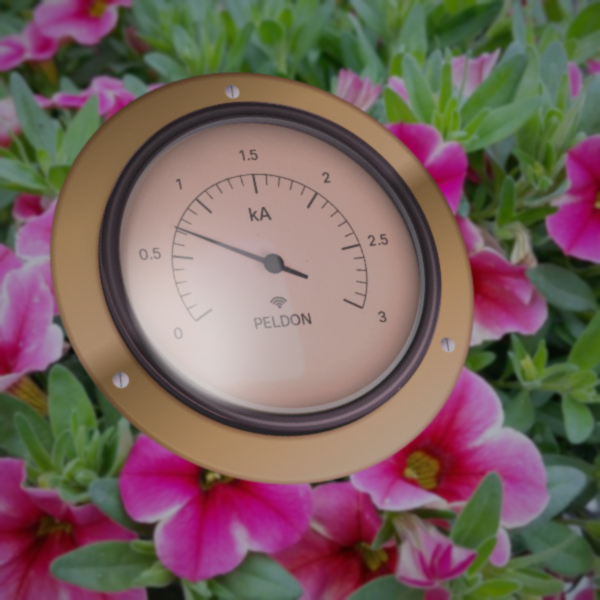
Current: value=0.7 unit=kA
